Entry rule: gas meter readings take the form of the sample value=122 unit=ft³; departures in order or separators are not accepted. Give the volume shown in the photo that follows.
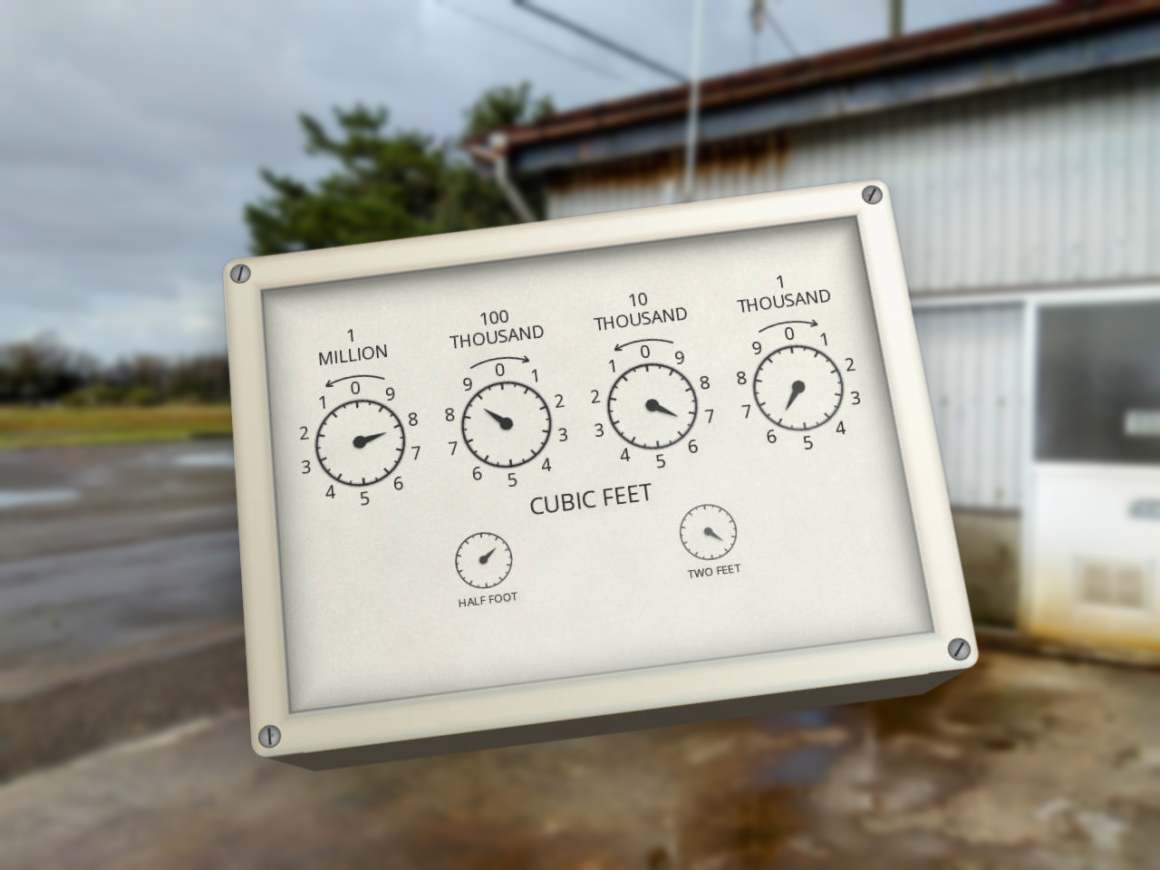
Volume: value=786600 unit=ft³
